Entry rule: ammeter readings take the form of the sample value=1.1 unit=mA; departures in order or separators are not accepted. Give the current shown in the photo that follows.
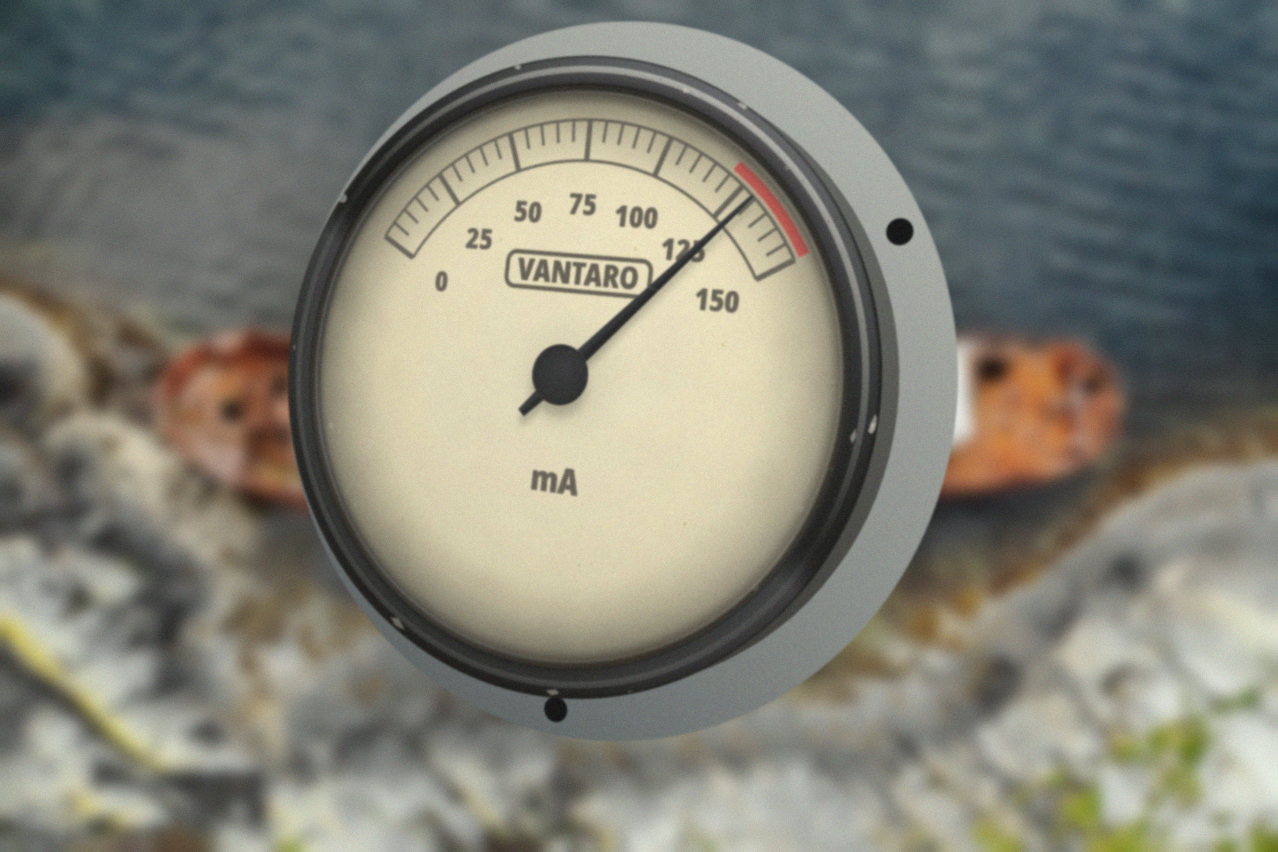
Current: value=130 unit=mA
